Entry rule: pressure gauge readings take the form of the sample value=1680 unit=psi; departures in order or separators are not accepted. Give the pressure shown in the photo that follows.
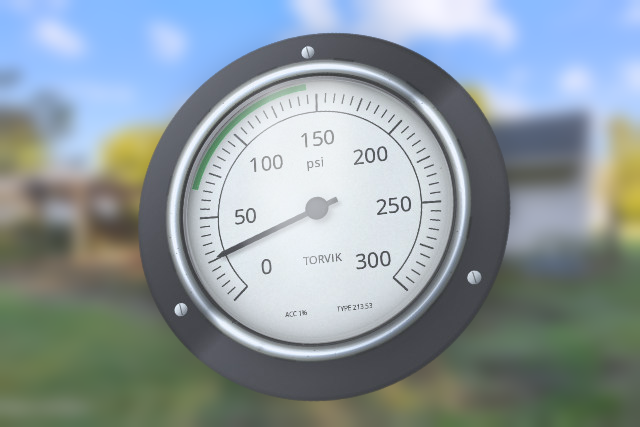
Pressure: value=25 unit=psi
